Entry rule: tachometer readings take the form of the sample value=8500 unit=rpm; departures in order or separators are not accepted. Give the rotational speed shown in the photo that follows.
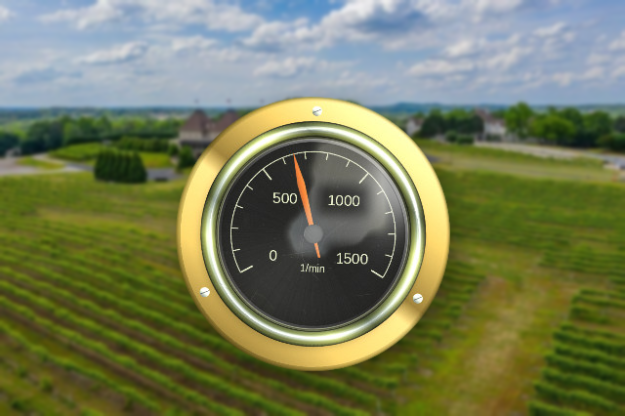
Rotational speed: value=650 unit=rpm
